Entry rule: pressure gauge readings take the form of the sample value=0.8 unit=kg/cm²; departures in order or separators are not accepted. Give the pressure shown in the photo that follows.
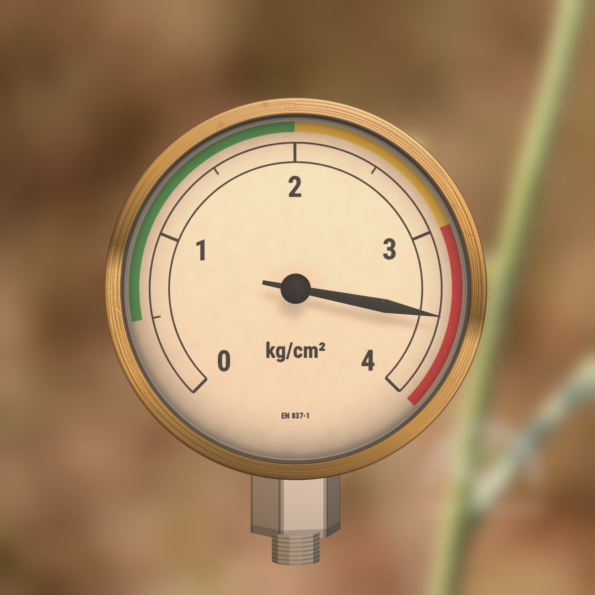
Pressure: value=3.5 unit=kg/cm²
